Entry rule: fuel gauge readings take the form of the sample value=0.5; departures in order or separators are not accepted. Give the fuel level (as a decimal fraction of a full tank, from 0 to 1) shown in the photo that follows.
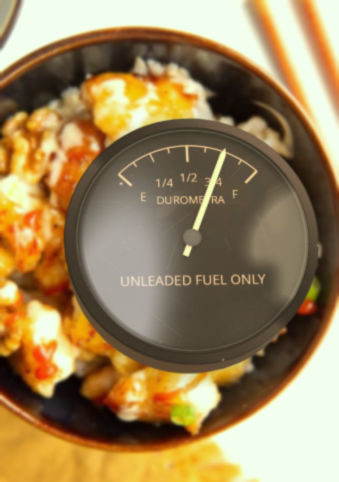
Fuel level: value=0.75
